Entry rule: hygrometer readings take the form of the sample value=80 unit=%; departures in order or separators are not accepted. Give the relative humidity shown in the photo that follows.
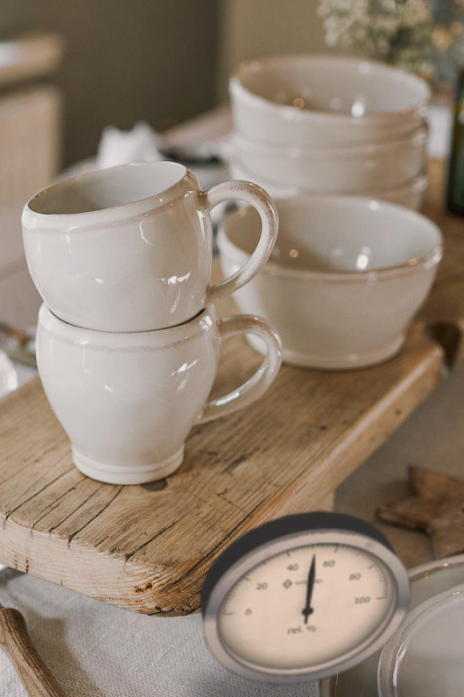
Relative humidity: value=50 unit=%
